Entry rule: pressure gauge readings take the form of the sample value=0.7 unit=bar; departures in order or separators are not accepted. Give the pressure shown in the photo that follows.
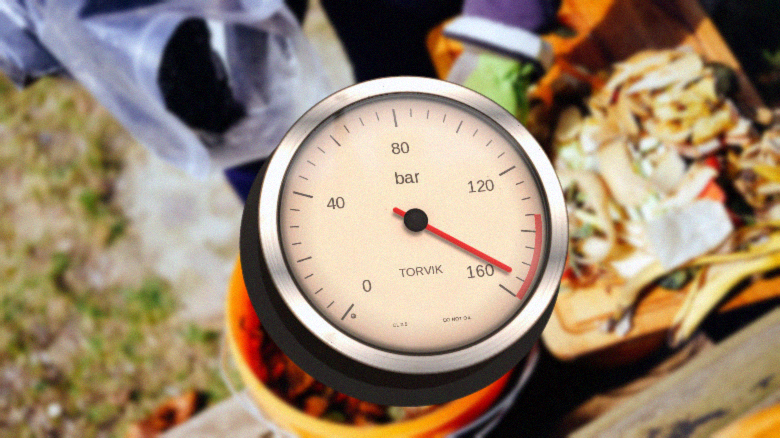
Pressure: value=155 unit=bar
